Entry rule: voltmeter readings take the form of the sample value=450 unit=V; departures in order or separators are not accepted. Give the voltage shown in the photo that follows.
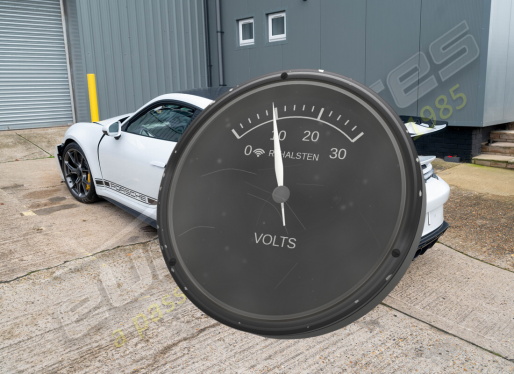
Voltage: value=10 unit=V
